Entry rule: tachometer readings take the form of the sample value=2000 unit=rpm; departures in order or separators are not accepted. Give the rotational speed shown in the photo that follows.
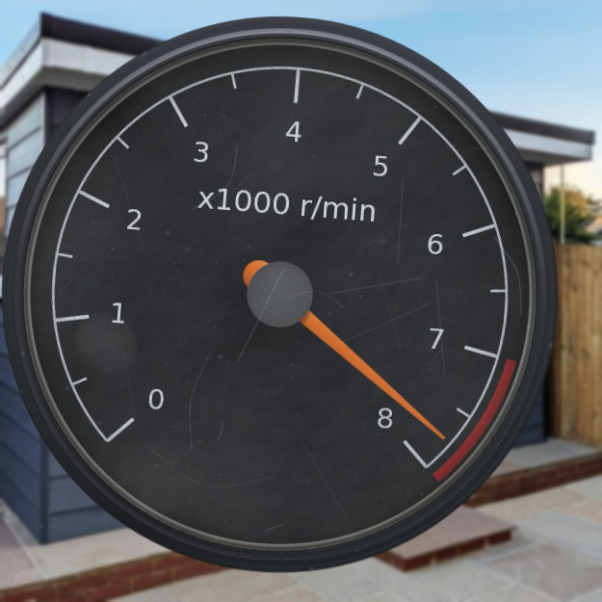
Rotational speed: value=7750 unit=rpm
